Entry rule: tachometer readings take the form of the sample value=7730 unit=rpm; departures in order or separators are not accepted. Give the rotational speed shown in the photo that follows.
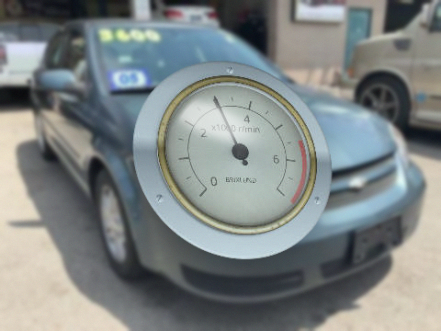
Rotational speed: value=3000 unit=rpm
